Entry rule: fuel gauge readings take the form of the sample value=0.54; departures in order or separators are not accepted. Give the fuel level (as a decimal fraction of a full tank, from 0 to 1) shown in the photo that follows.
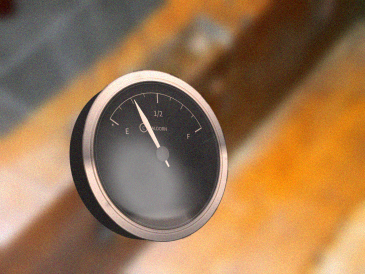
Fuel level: value=0.25
